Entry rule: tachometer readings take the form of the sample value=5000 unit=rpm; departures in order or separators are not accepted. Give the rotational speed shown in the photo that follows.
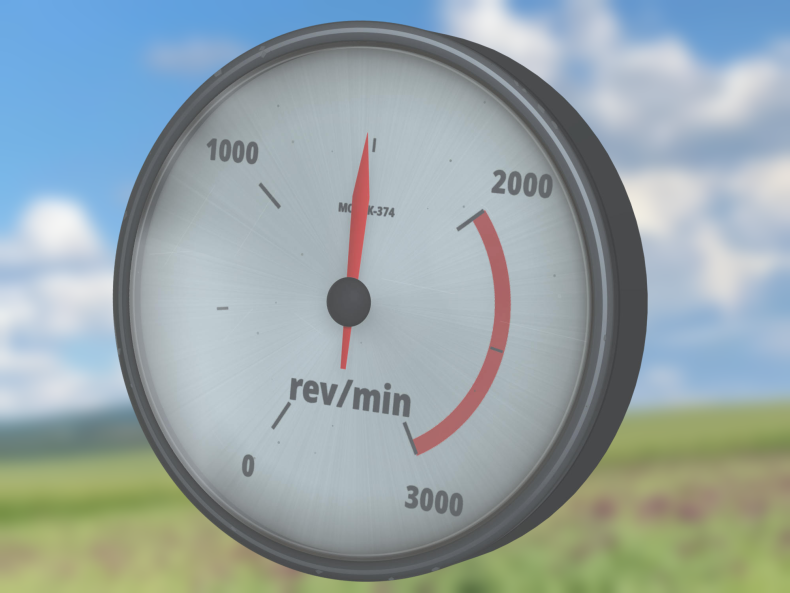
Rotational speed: value=1500 unit=rpm
